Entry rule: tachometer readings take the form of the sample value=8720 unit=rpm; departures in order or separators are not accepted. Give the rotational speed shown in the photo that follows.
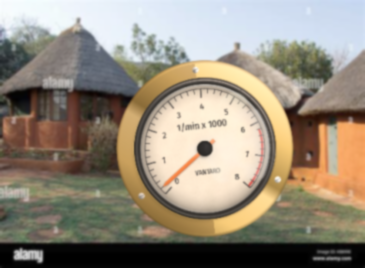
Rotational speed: value=200 unit=rpm
